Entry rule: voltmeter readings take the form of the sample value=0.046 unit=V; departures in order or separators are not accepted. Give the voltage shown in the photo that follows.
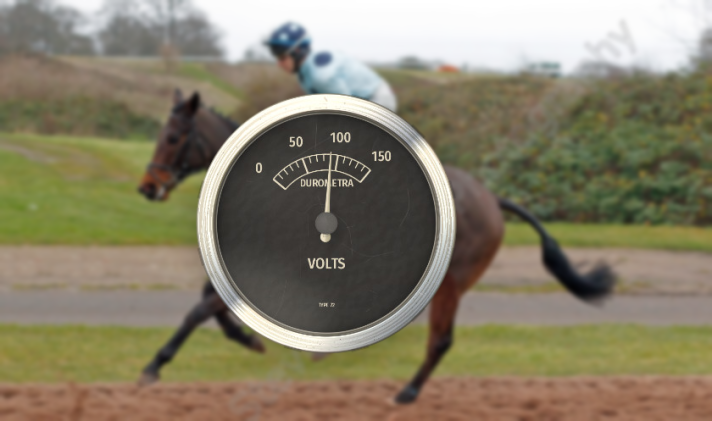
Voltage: value=90 unit=V
